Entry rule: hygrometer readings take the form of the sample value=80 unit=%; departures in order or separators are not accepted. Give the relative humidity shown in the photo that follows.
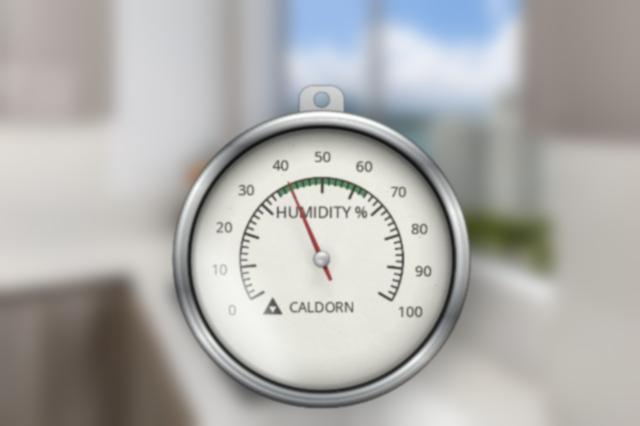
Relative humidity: value=40 unit=%
